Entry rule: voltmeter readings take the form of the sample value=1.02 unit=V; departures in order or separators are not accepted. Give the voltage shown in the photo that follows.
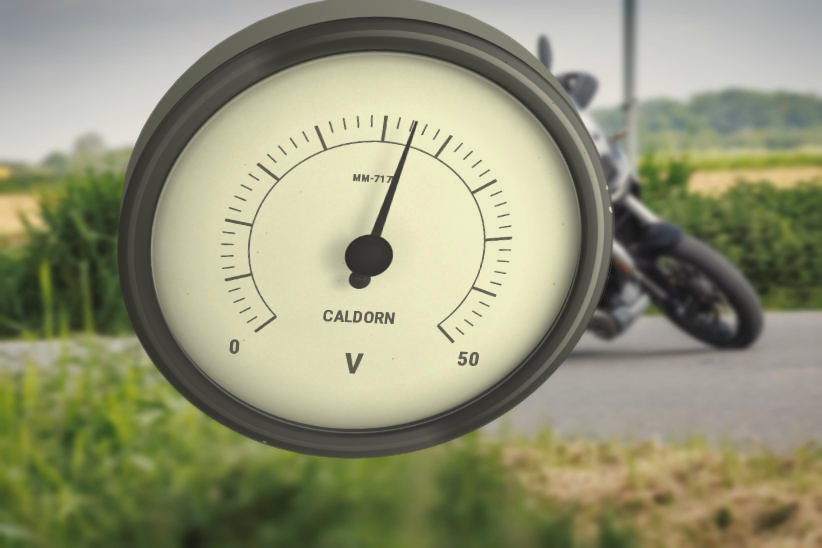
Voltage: value=27 unit=V
